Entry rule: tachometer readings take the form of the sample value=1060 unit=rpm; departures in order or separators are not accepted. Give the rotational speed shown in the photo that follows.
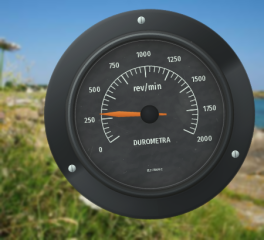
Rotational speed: value=300 unit=rpm
